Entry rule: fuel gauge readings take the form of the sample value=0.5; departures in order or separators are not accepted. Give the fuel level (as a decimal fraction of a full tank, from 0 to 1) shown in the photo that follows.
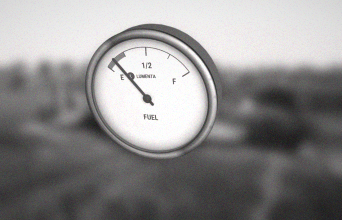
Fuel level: value=0.125
